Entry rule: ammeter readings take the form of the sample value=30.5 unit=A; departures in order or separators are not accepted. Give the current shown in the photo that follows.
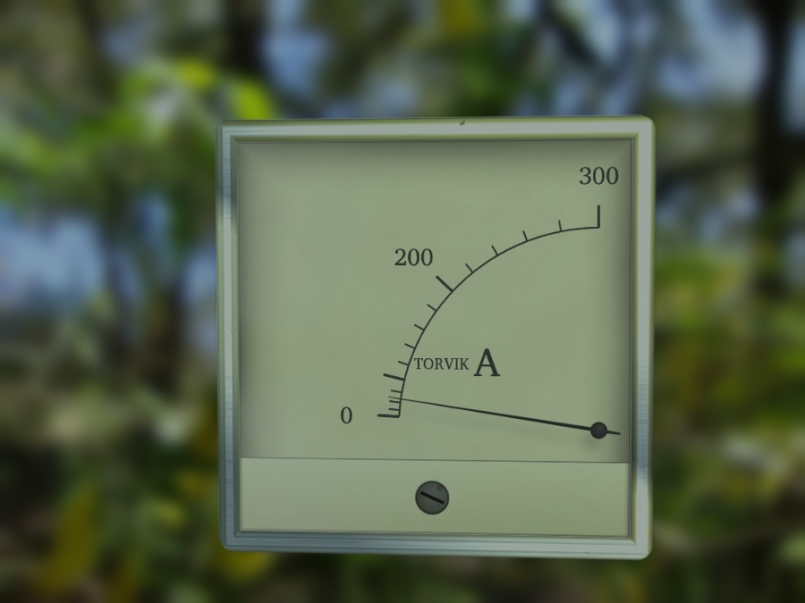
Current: value=70 unit=A
